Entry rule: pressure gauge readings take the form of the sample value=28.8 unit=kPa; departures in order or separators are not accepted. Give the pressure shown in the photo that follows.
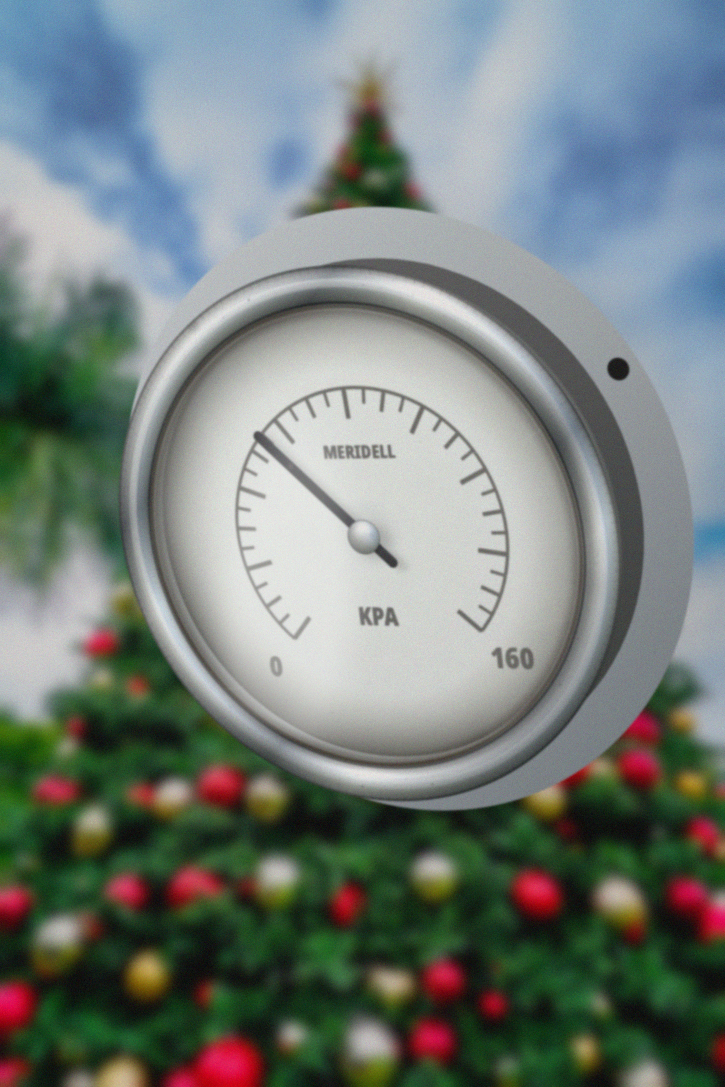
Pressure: value=55 unit=kPa
